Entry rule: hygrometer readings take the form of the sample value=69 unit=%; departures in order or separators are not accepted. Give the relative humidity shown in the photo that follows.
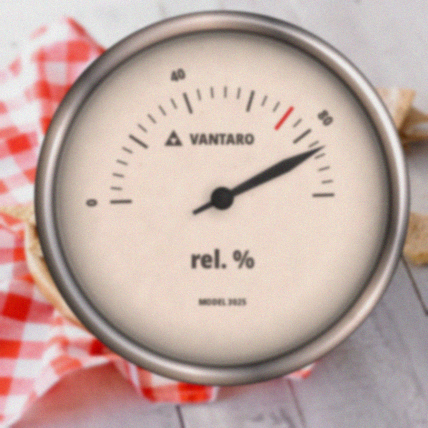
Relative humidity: value=86 unit=%
